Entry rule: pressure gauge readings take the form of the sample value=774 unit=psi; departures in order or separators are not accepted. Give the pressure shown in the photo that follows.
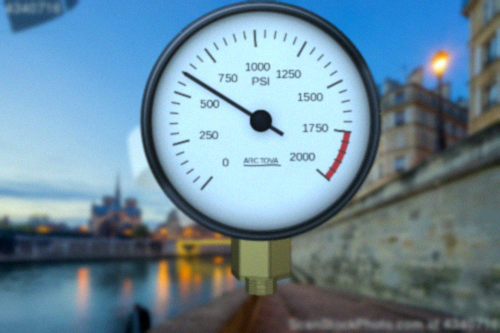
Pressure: value=600 unit=psi
